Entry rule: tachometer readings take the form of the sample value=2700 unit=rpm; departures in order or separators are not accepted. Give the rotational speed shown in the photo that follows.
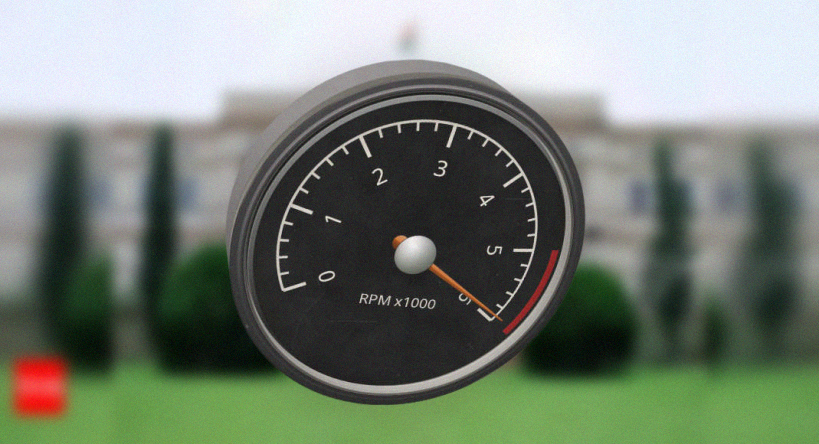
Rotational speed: value=5900 unit=rpm
